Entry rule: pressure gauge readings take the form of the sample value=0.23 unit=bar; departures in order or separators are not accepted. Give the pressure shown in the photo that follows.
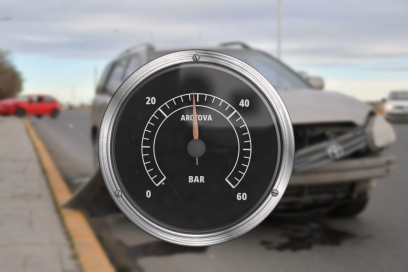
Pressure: value=29 unit=bar
